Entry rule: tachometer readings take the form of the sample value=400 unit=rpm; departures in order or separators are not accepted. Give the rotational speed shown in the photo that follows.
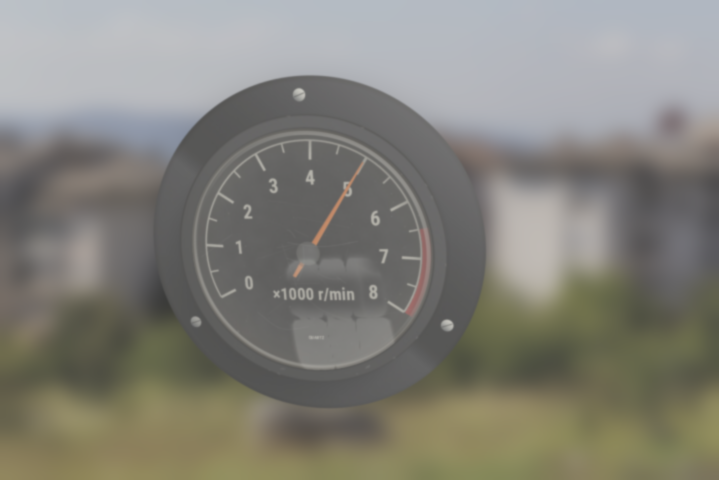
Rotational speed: value=5000 unit=rpm
